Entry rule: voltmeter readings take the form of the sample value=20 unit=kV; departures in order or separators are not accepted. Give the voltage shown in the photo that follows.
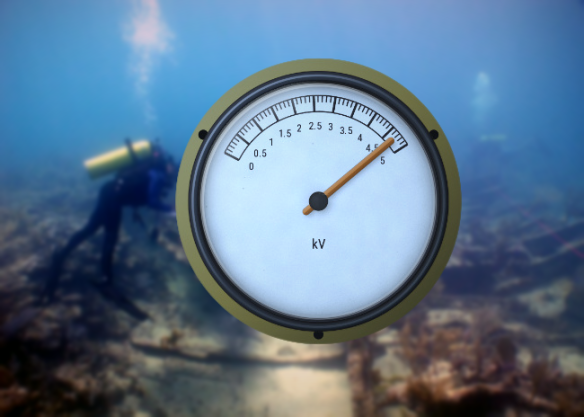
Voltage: value=4.7 unit=kV
